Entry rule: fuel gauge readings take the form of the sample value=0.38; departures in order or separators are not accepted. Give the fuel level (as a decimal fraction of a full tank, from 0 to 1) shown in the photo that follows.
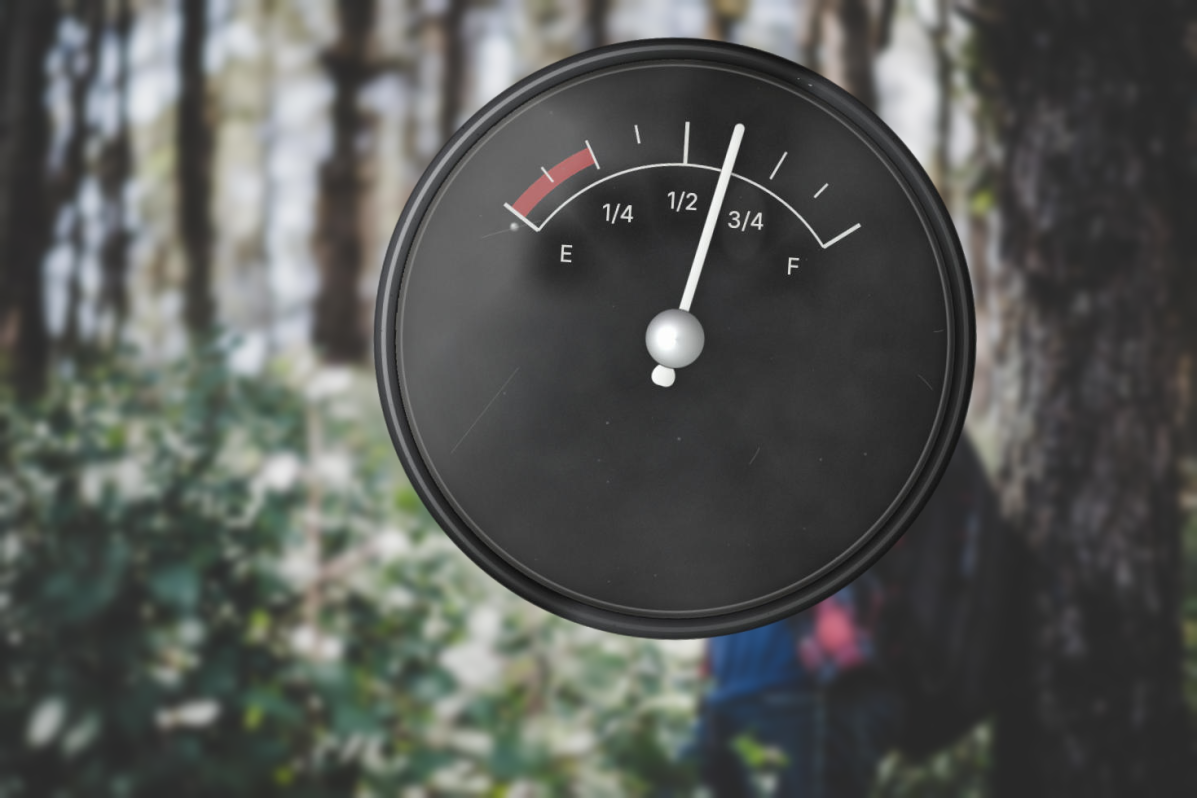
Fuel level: value=0.625
